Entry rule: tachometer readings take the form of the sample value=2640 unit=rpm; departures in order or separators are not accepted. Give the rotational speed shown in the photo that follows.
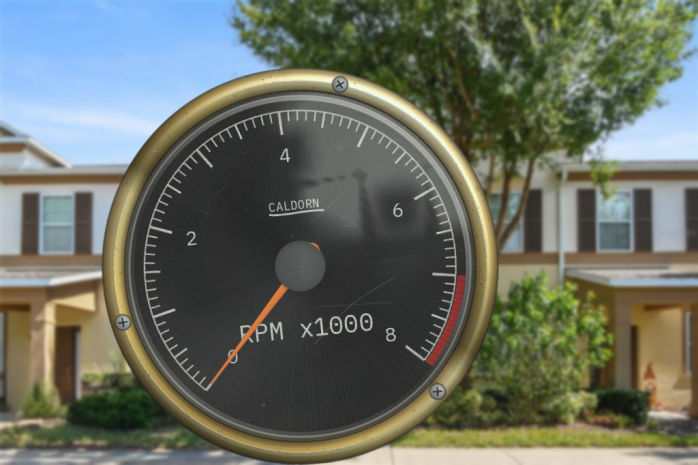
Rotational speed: value=0 unit=rpm
